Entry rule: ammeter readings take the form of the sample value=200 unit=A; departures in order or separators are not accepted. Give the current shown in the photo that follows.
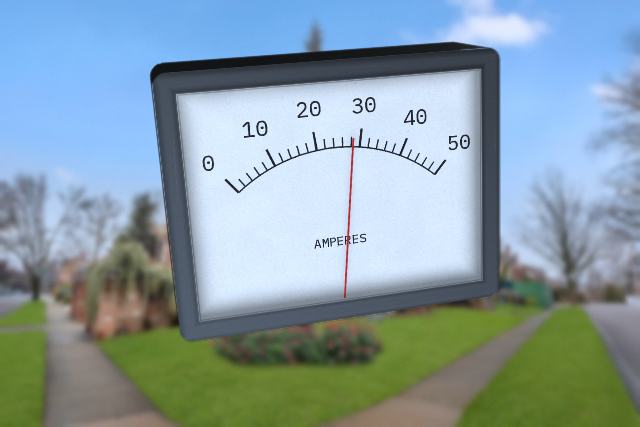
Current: value=28 unit=A
